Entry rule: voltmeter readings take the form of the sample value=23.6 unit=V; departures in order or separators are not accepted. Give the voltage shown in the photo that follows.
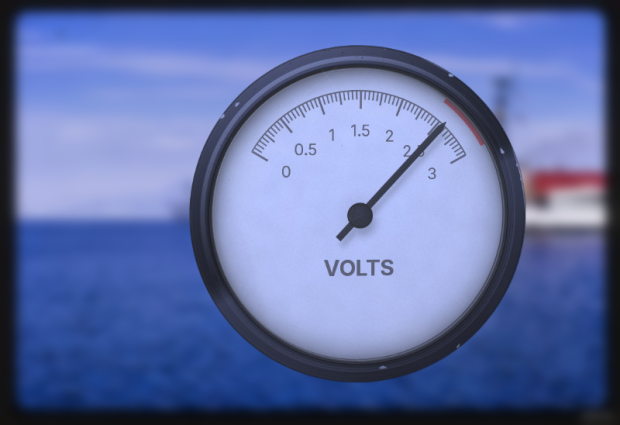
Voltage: value=2.55 unit=V
